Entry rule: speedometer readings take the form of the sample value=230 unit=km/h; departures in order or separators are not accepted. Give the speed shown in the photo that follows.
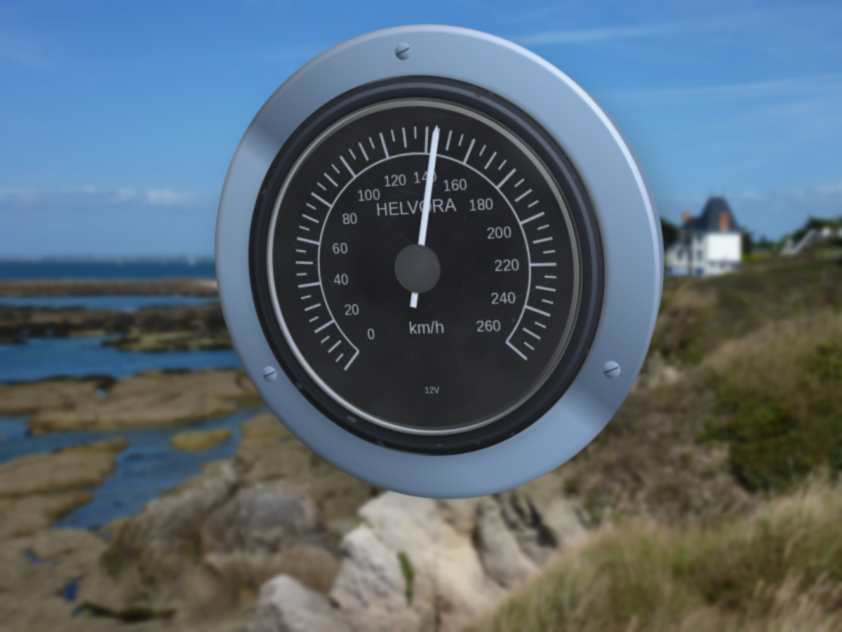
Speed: value=145 unit=km/h
